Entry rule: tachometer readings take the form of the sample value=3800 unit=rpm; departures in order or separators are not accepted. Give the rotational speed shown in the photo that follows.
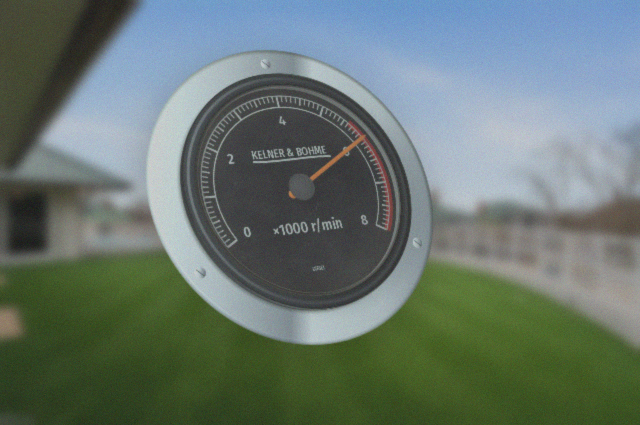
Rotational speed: value=6000 unit=rpm
